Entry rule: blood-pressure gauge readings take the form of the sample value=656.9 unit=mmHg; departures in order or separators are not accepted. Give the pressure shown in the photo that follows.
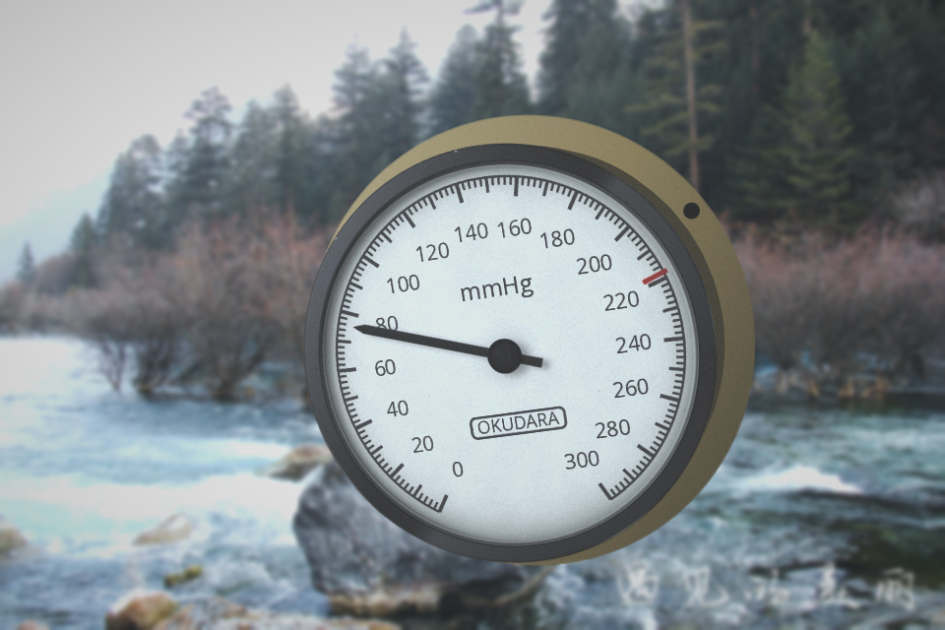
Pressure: value=76 unit=mmHg
